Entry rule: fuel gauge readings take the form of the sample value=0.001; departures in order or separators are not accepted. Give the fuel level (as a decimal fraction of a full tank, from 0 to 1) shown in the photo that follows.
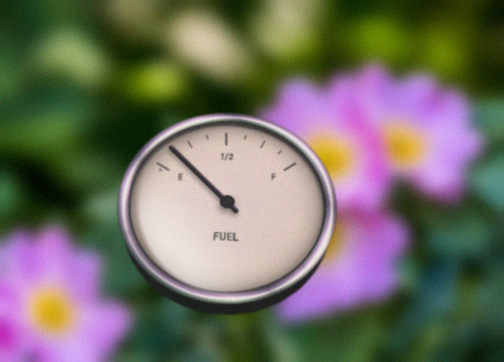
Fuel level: value=0.125
